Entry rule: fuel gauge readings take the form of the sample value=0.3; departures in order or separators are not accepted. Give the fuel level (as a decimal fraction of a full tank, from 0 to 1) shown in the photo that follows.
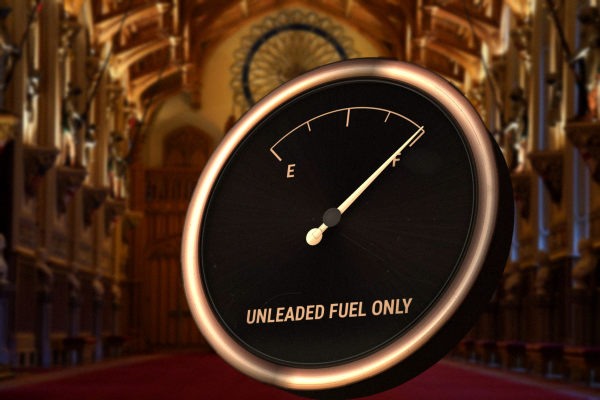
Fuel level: value=1
